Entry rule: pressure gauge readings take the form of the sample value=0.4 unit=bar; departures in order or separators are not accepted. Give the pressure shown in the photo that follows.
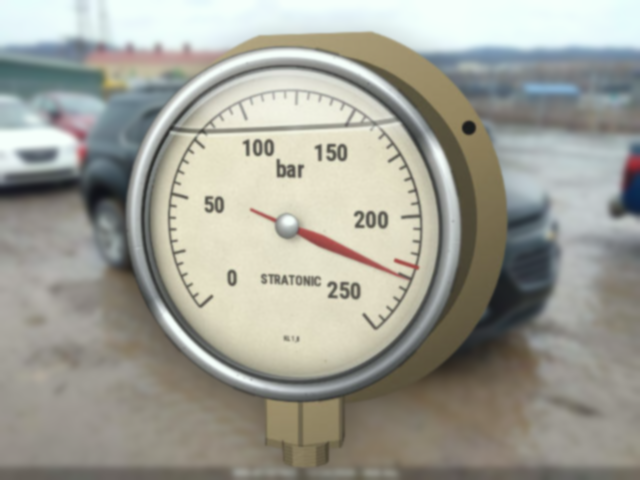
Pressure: value=225 unit=bar
